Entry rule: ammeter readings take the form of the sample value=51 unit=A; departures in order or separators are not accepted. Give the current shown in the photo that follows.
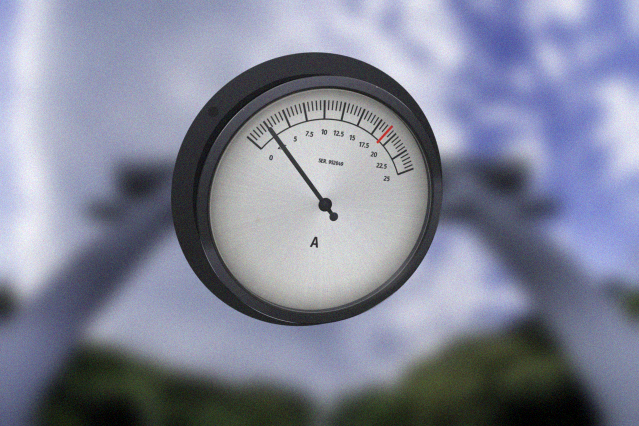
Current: value=2.5 unit=A
